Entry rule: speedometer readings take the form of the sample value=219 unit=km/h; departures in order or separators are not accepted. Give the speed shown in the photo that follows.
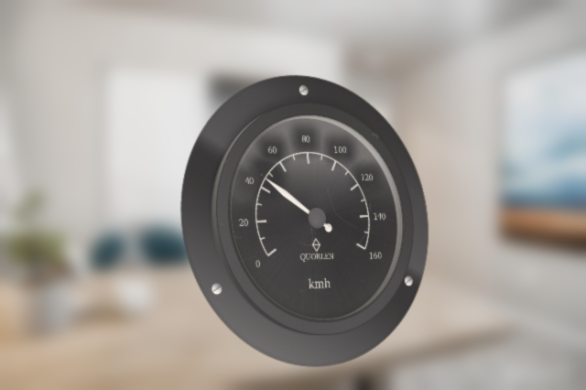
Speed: value=45 unit=km/h
